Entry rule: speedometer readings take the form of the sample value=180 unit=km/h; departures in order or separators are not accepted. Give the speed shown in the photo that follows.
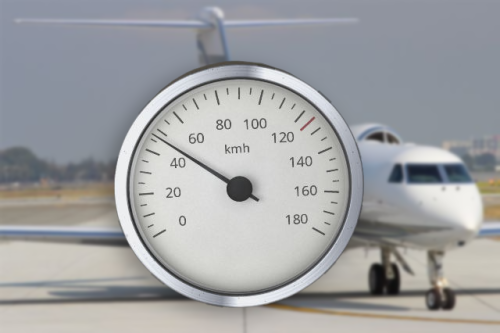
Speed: value=47.5 unit=km/h
